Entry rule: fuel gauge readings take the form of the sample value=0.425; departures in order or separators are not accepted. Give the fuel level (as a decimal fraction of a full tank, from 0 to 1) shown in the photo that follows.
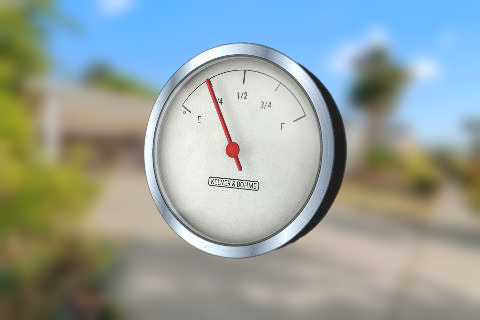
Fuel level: value=0.25
